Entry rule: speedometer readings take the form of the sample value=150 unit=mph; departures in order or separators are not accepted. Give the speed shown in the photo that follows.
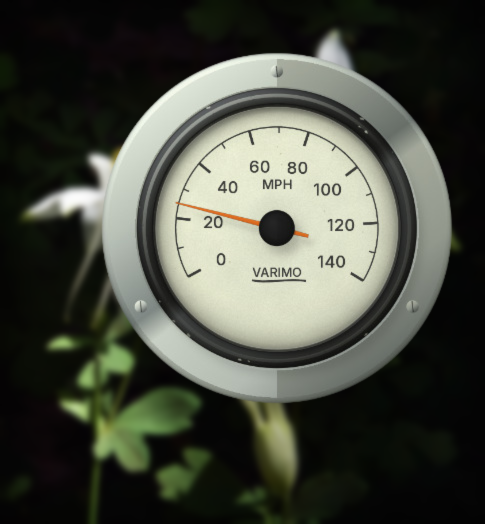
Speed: value=25 unit=mph
